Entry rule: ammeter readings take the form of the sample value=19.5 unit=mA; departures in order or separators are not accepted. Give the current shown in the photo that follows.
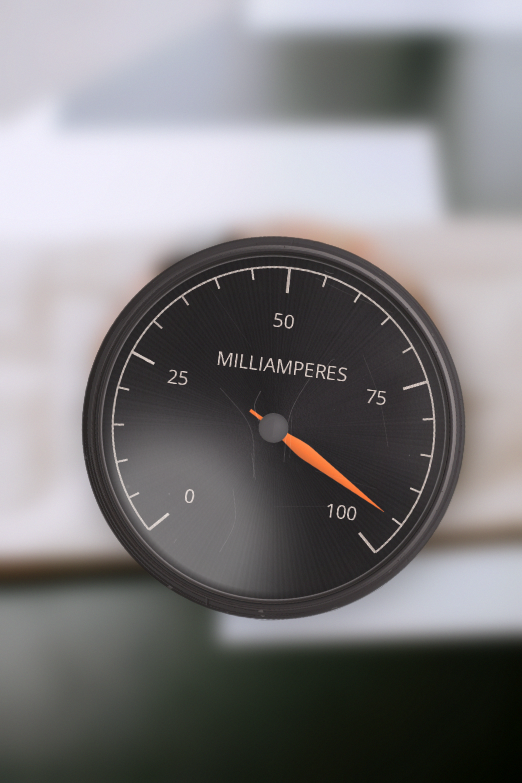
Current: value=95 unit=mA
